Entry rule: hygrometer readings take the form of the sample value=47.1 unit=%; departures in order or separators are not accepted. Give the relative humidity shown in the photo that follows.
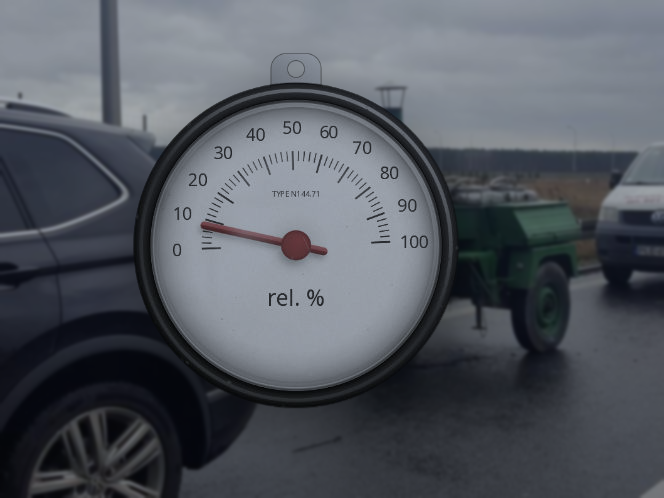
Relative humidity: value=8 unit=%
